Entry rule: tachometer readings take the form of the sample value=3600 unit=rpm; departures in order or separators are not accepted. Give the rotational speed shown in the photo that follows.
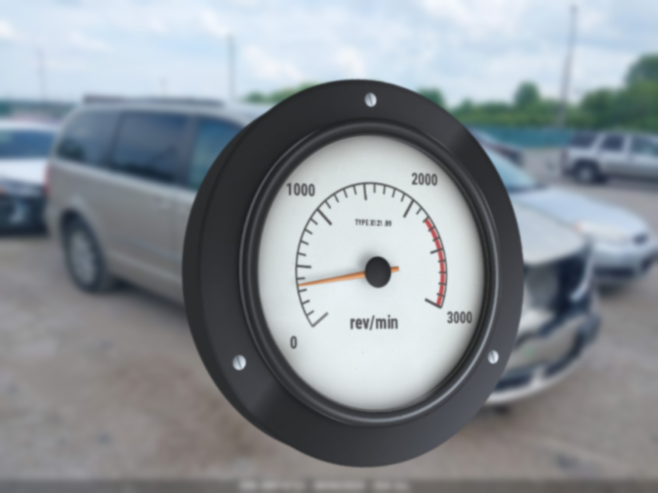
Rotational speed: value=350 unit=rpm
